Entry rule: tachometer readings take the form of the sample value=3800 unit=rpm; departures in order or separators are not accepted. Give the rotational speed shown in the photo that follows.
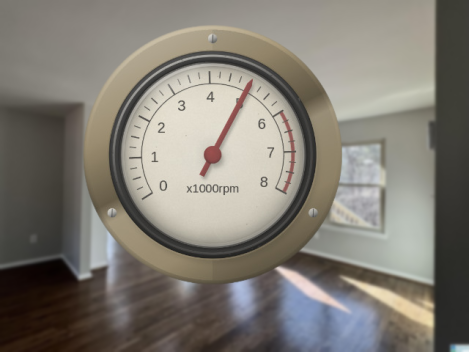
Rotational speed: value=5000 unit=rpm
